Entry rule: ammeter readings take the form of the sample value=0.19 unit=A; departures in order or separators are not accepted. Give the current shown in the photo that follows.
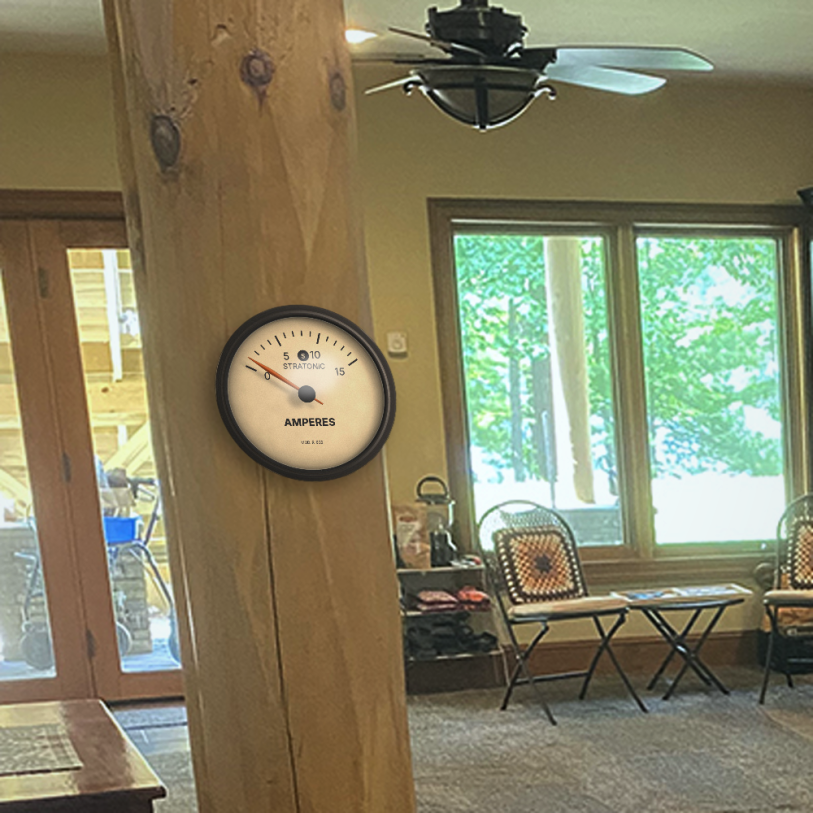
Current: value=1 unit=A
